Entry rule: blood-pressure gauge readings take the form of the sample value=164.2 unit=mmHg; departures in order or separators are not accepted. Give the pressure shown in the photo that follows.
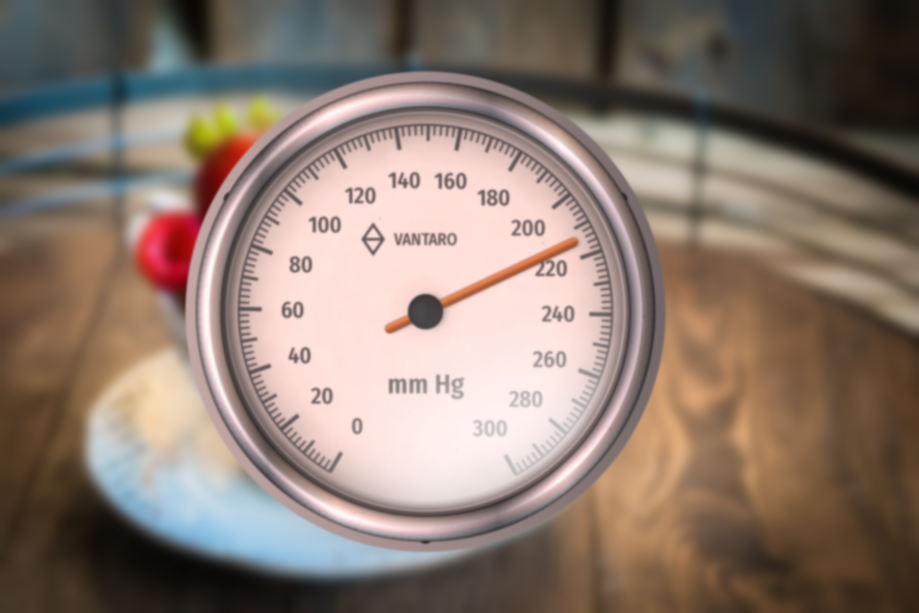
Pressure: value=214 unit=mmHg
